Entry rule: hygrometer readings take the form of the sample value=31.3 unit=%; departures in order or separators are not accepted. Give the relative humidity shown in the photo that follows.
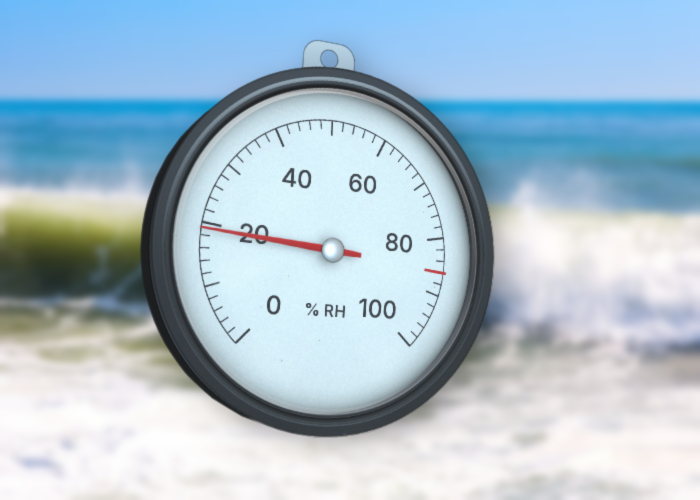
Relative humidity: value=19 unit=%
